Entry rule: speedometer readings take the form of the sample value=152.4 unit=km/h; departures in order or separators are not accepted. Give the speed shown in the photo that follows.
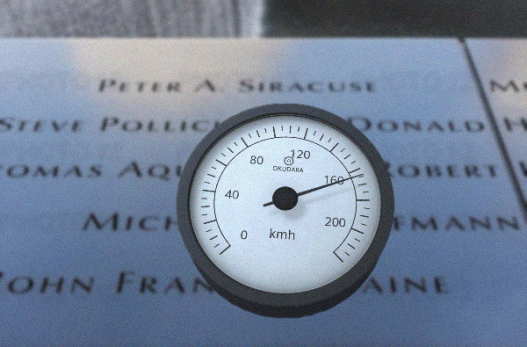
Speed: value=165 unit=km/h
